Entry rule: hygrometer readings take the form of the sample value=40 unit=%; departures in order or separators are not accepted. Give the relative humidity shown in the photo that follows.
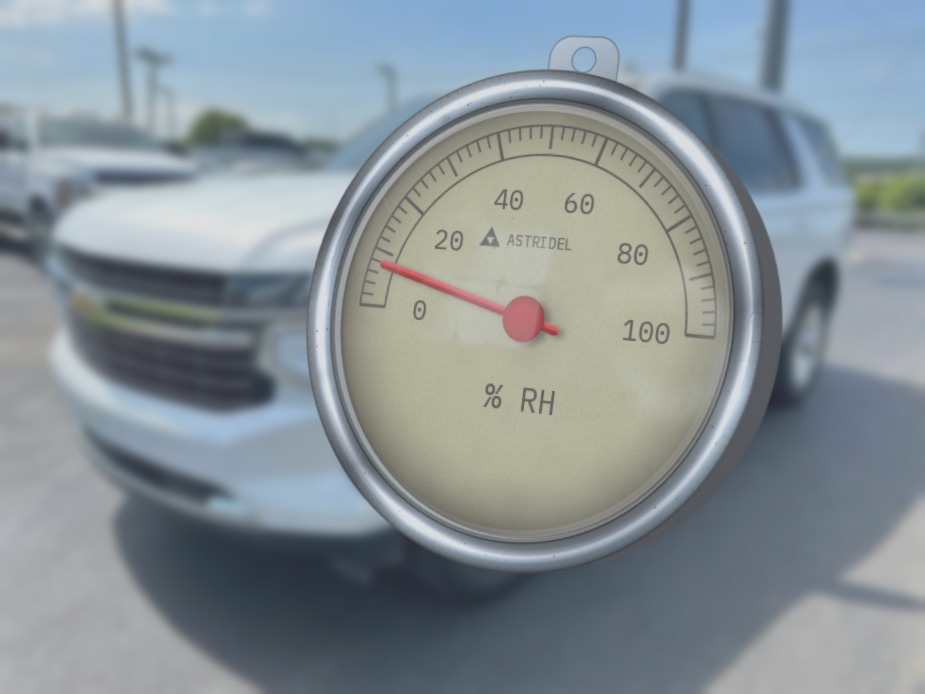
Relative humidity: value=8 unit=%
